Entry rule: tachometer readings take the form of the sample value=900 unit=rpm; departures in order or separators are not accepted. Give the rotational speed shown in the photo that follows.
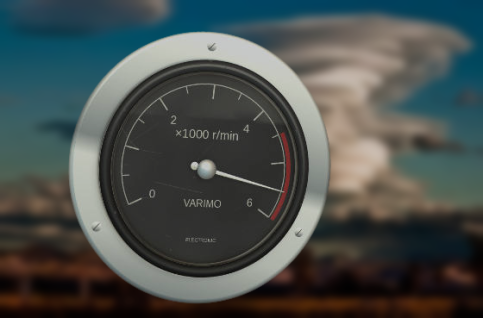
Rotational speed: value=5500 unit=rpm
